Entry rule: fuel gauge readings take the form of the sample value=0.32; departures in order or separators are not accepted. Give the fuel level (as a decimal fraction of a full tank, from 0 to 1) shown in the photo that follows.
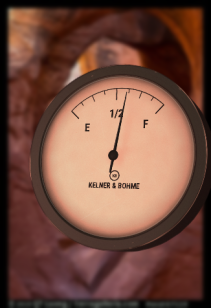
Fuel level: value=0.625
